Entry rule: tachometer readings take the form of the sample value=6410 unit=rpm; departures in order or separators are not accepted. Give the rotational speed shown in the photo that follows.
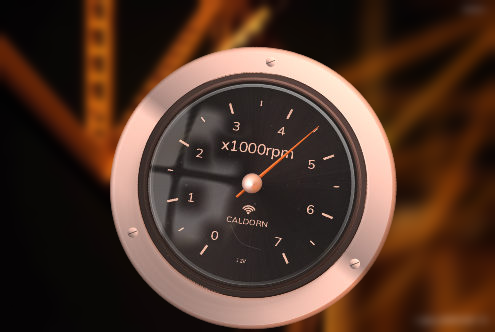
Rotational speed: value=4500 unit=rpm
